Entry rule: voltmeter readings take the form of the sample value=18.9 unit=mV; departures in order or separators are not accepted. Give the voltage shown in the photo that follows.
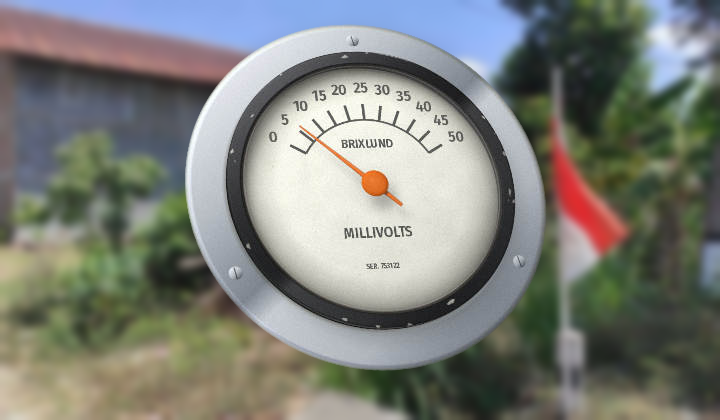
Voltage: value=5 unit=mV
